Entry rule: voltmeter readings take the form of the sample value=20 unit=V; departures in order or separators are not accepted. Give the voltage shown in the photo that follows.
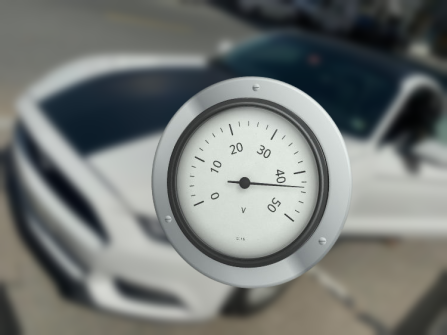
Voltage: value=43 unit=V
